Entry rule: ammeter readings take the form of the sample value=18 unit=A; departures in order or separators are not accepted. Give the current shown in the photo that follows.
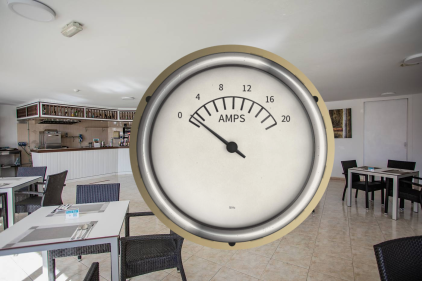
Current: value=1 unit=A
